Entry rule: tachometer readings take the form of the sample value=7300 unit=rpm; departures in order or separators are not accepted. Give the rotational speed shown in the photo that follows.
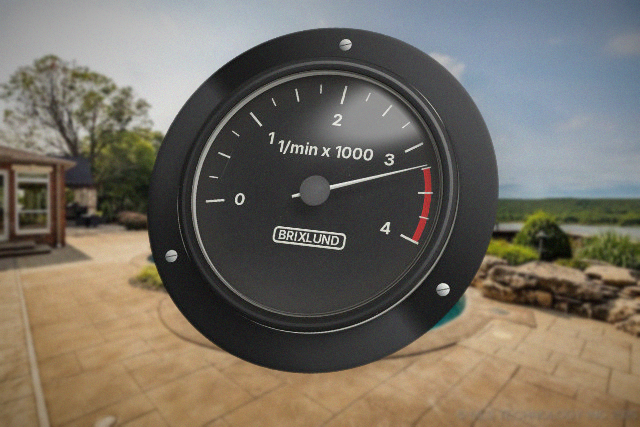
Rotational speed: value=3250 unit=rpm
